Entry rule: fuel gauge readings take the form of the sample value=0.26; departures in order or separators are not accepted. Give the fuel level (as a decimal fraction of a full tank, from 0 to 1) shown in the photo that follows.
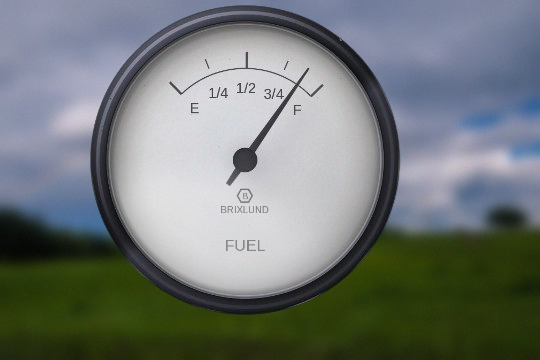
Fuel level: value=0.875
